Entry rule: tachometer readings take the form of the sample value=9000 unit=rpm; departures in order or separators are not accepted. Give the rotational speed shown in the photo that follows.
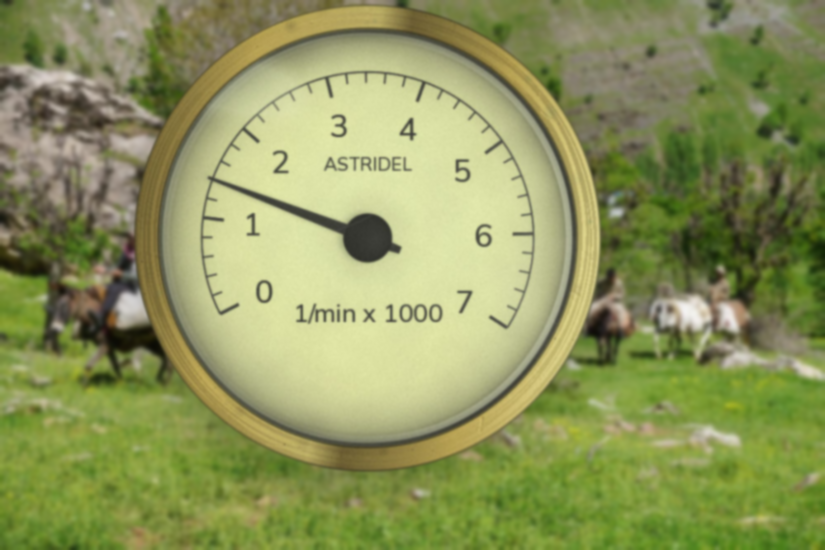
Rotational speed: value=1400 unit=rpm
